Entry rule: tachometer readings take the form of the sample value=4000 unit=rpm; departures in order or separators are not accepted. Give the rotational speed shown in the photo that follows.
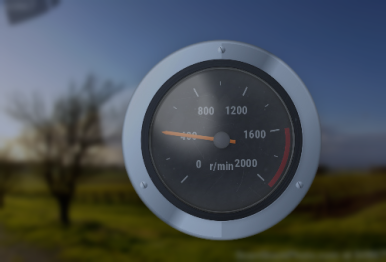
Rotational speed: value=400 unit=rpm
